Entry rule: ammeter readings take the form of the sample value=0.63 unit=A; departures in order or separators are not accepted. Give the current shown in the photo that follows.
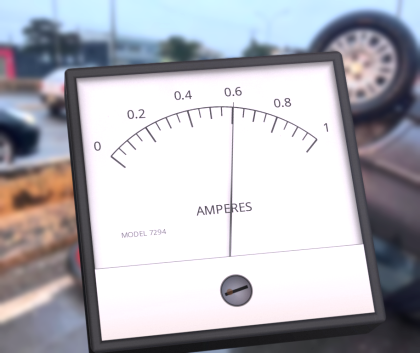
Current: value=0.6 unit=A
